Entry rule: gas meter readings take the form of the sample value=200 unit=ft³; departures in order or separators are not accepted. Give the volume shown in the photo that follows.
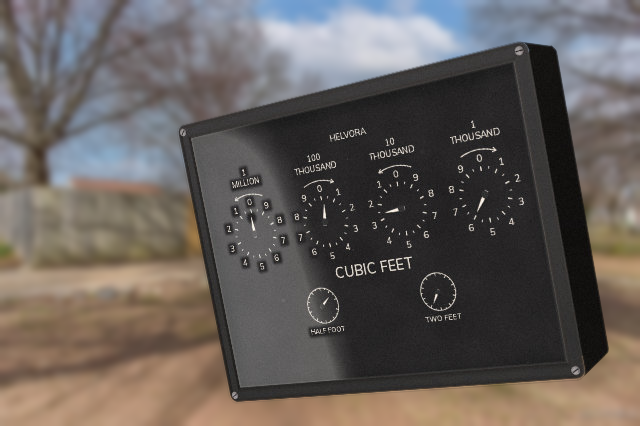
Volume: value=2600 unit=ft³
